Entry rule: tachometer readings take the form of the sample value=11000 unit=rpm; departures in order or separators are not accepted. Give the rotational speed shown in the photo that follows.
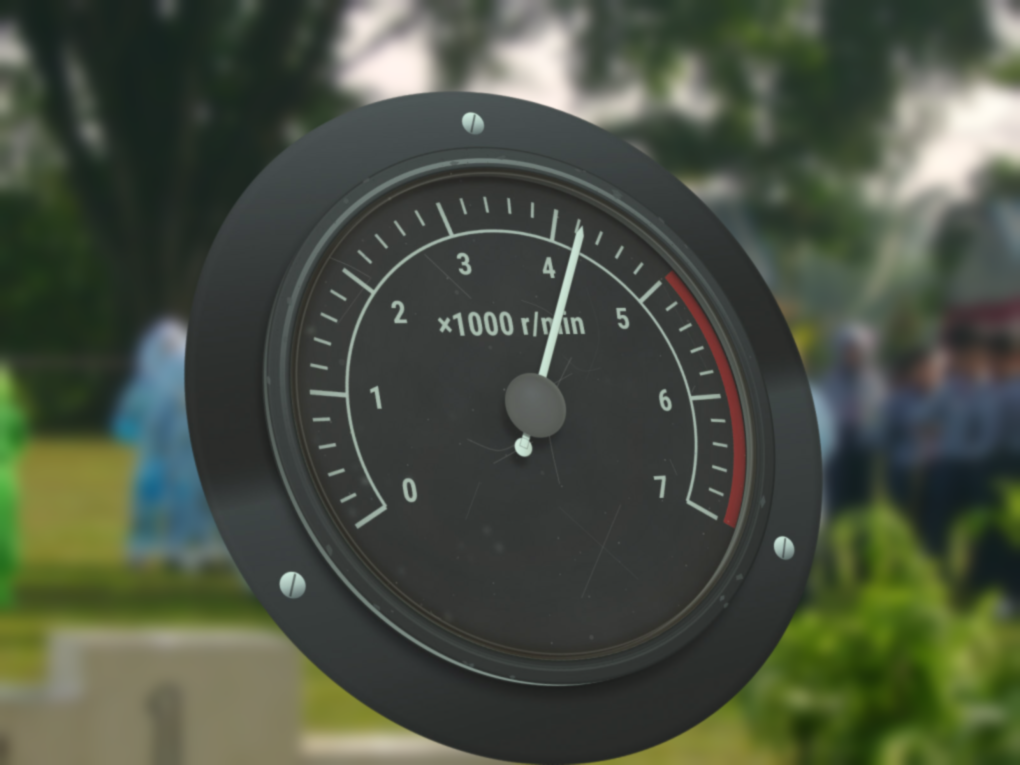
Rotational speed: value=4200 unit=rpm
